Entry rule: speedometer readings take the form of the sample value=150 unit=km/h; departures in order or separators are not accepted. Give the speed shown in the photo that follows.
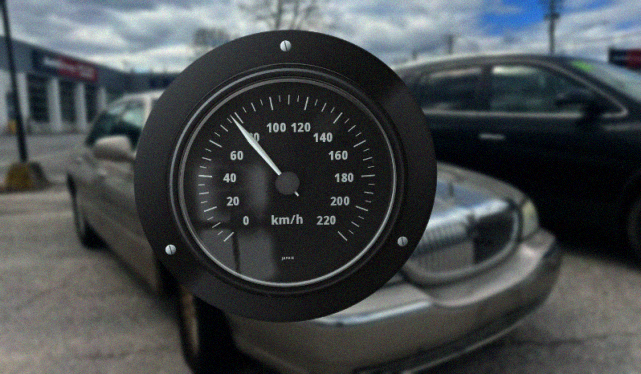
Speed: value=77.5 unit=km/h
